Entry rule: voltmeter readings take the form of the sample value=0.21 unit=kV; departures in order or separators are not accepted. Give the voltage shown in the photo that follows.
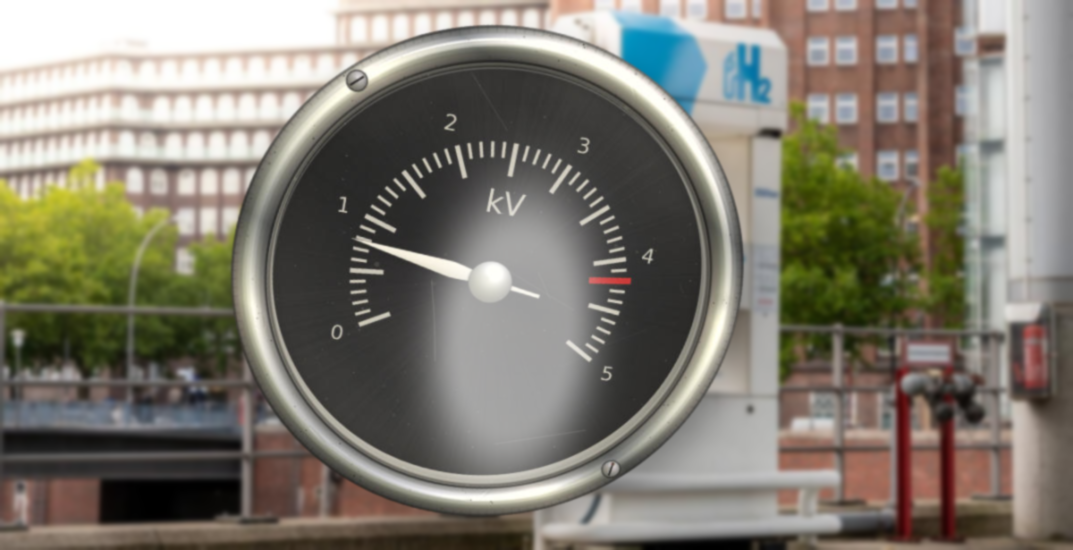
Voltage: value=0.8 unit=kV
